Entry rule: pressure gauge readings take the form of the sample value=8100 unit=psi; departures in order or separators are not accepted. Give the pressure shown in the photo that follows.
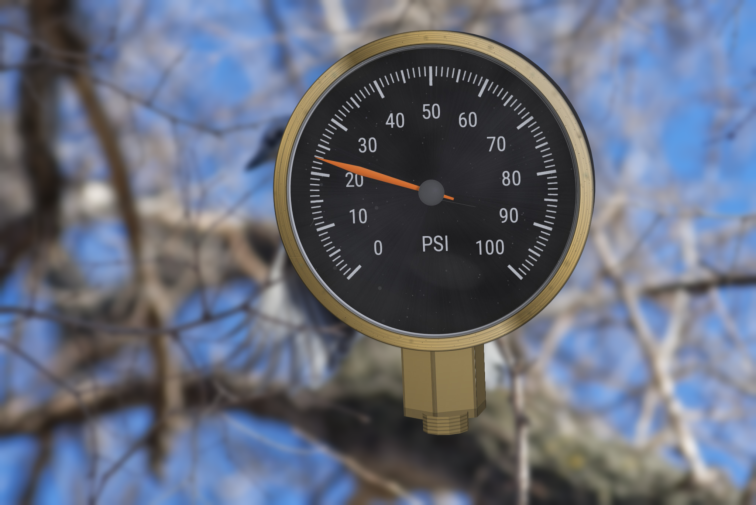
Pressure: value=23 unit=psi
